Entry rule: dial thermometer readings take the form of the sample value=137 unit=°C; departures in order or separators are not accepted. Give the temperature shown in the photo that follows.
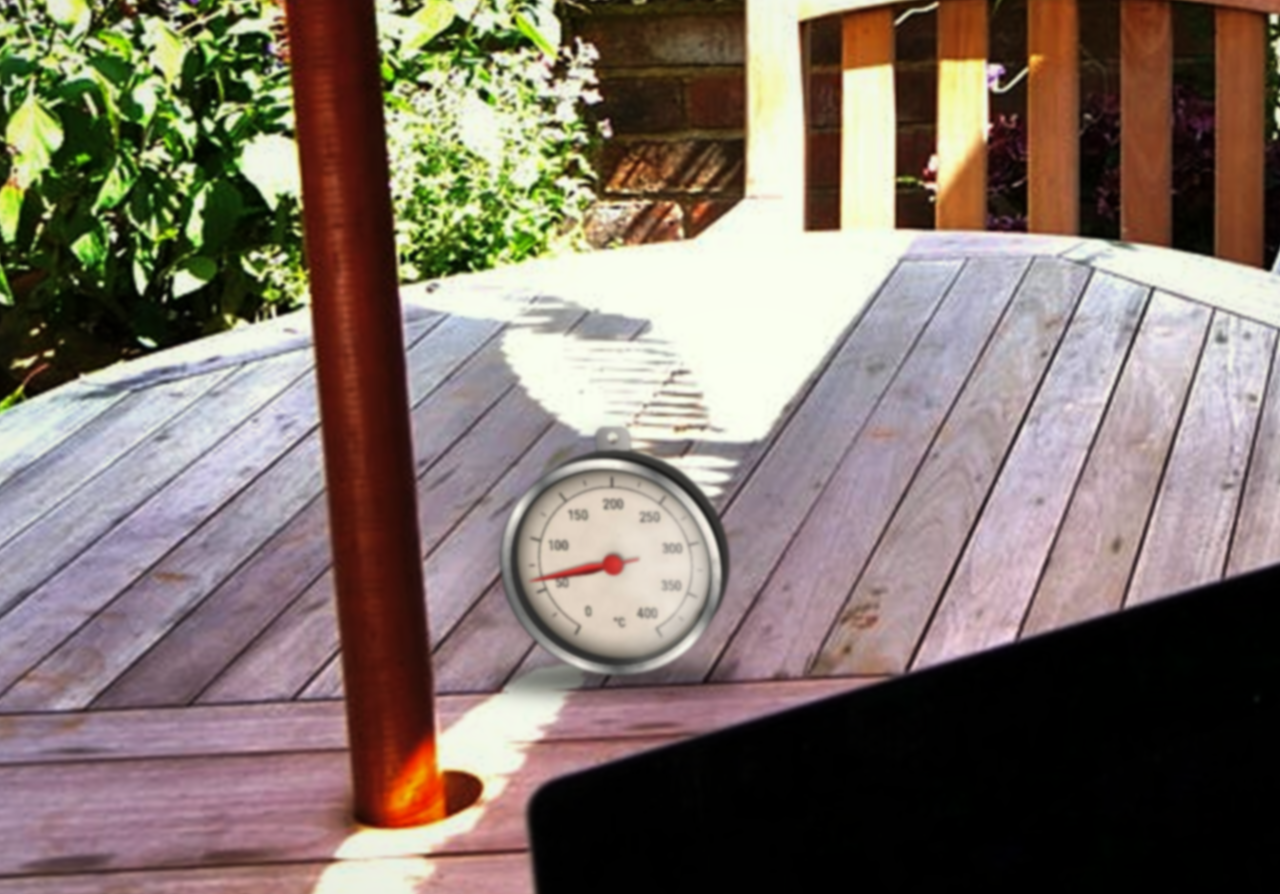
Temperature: value=62.5 unit=°C
